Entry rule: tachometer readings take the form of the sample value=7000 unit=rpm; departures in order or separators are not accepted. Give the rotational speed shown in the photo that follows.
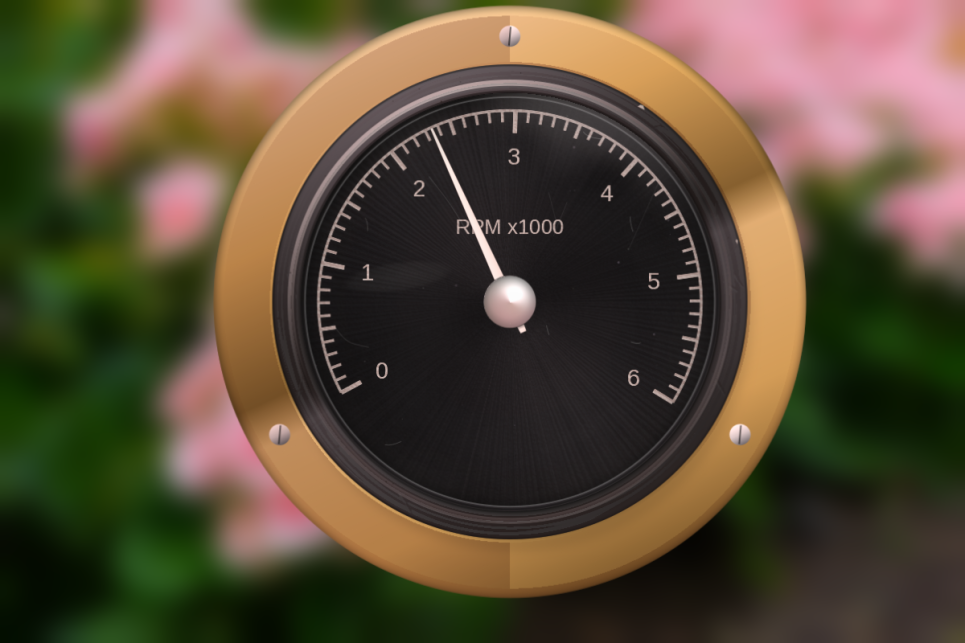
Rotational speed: value=2350 unit=rpm
